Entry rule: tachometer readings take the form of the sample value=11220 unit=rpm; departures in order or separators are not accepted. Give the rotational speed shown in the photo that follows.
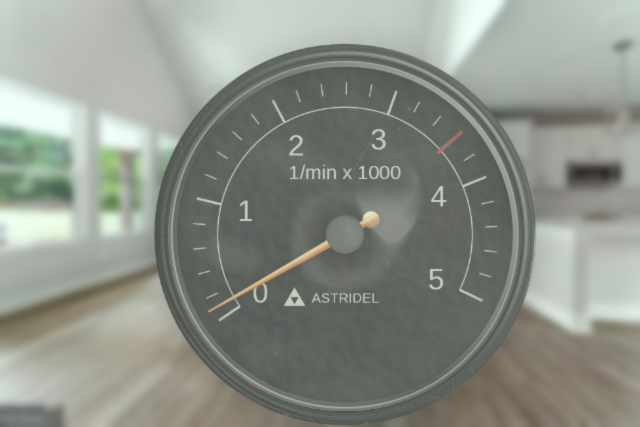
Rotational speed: value=100 unit=rpm
